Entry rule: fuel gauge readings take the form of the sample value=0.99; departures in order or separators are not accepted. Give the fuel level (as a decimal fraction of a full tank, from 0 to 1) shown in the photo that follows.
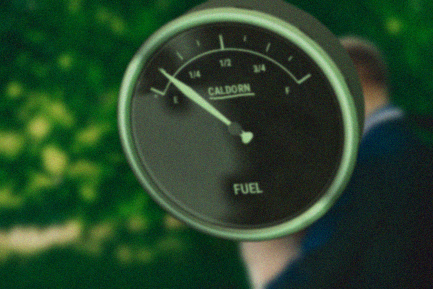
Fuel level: value=0.125
